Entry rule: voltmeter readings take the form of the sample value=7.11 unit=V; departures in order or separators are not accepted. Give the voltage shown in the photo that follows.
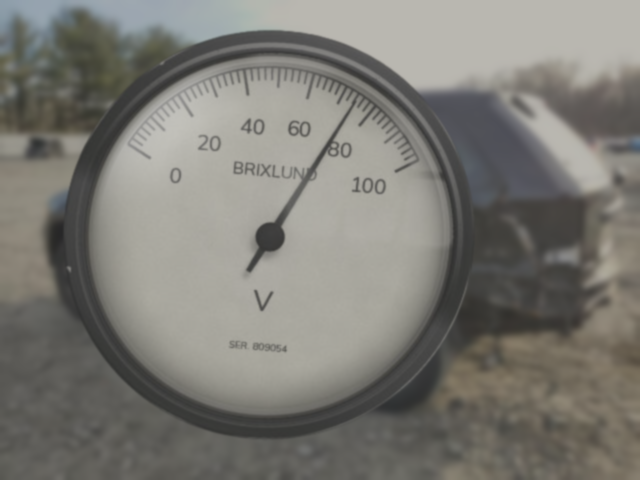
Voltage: value=74 unit=V
